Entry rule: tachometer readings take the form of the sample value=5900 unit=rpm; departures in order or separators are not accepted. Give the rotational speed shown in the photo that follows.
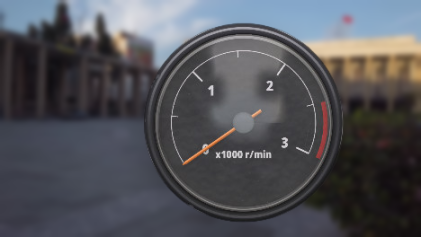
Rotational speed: value=0 unit=rpm
